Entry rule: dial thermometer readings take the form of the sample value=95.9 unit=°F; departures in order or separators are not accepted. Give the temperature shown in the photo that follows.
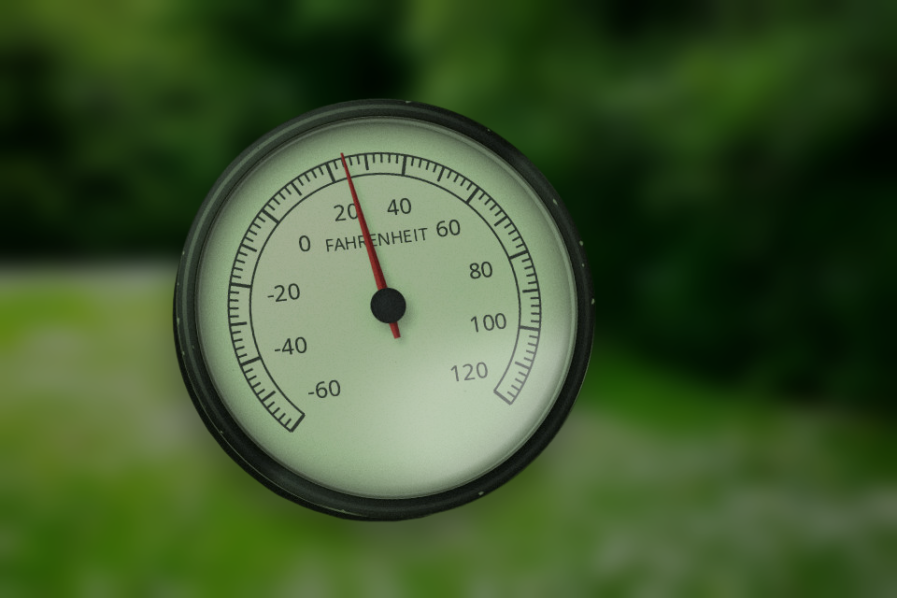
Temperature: value=24 unit=°F
